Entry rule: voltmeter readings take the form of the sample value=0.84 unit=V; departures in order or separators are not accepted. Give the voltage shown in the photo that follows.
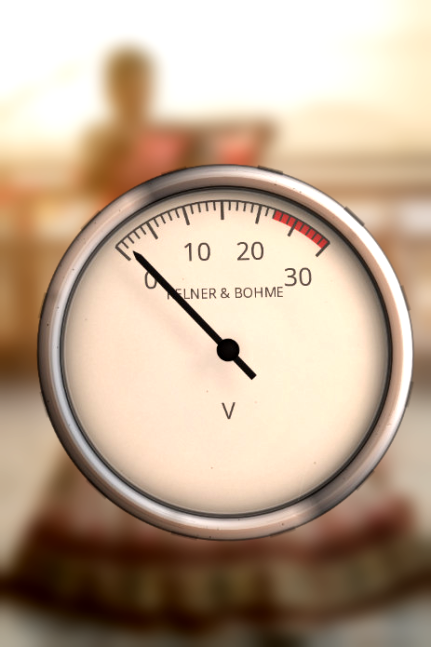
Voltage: value=1 unit=V
